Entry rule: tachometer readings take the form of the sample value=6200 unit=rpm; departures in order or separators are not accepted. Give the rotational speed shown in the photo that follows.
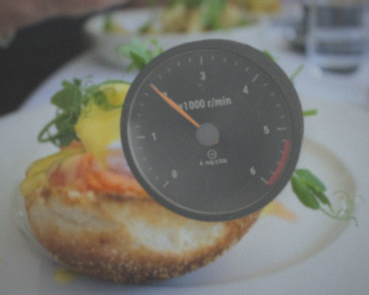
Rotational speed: value=2000 unit=rpm
